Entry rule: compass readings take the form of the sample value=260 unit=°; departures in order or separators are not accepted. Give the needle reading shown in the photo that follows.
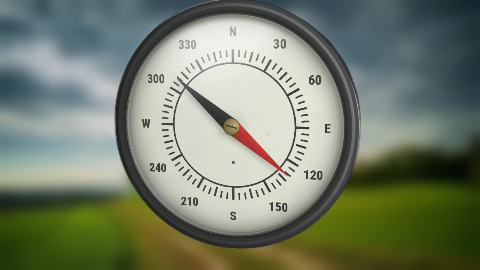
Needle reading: value=130 unit=°
